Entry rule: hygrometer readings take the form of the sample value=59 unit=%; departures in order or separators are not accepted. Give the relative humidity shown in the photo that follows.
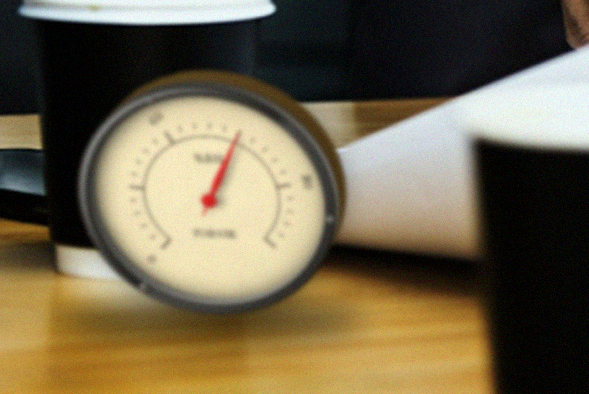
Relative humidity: value=60 unit=%
